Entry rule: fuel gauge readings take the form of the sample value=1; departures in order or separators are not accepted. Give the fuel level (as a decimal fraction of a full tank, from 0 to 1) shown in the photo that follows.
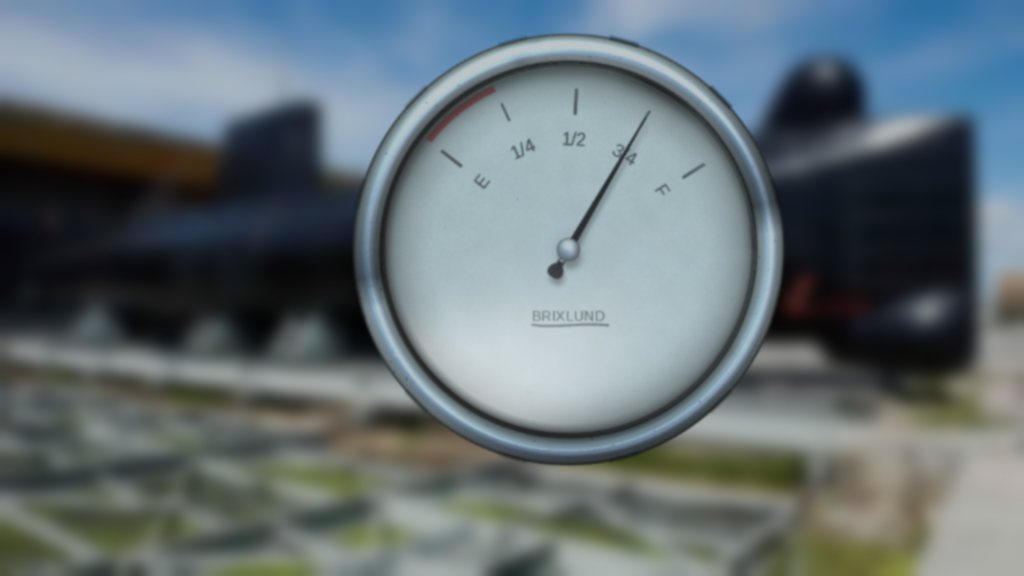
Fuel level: value=0.75
